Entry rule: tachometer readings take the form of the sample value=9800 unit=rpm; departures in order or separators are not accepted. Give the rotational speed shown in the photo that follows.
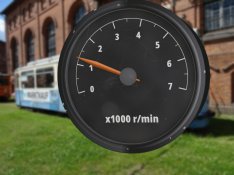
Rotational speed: value=1250 unit=rpm
